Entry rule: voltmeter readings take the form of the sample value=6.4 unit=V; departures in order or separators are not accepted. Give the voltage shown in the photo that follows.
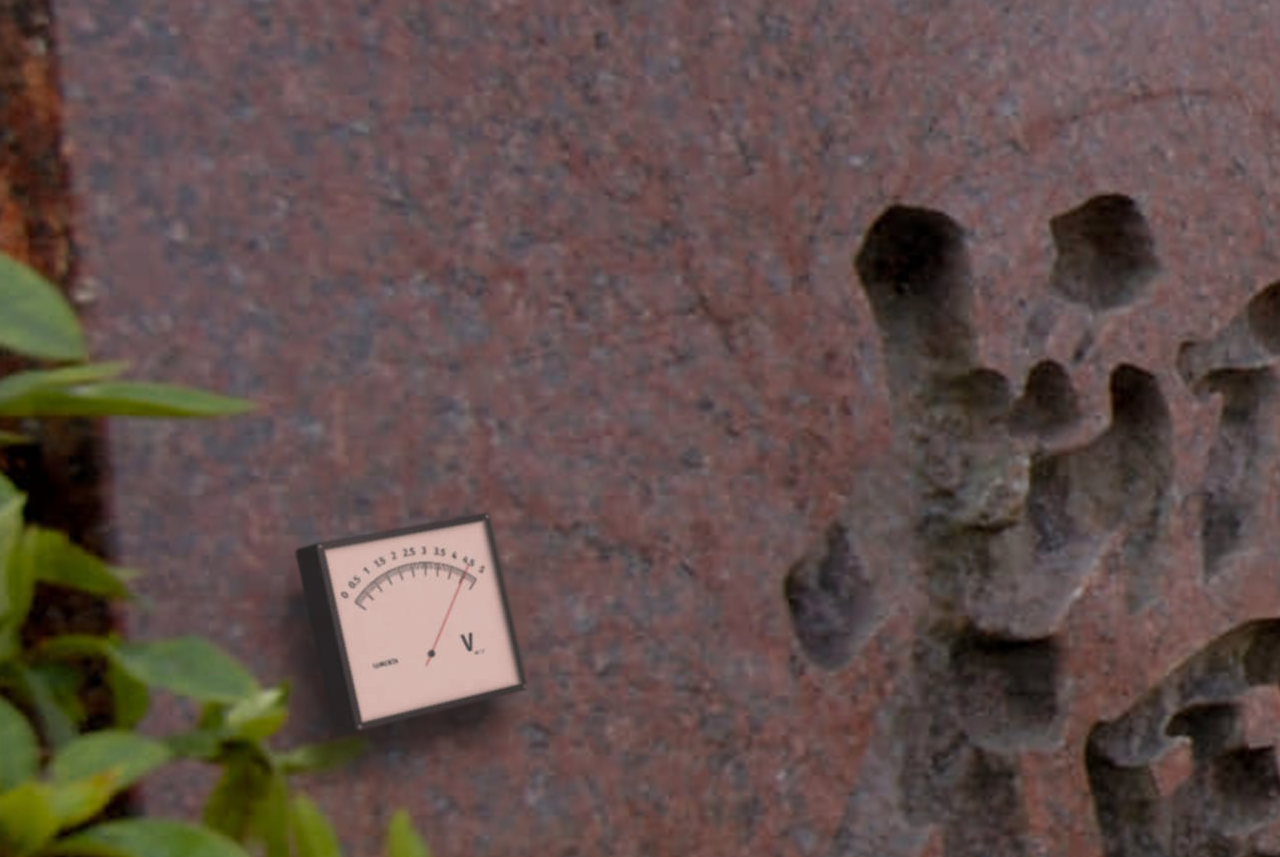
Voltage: value=4.5 unit=V
